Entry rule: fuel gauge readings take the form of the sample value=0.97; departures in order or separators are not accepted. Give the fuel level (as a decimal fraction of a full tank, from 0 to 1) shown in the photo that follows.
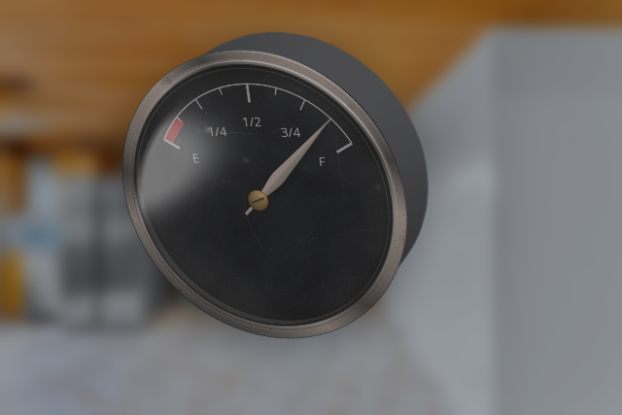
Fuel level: value=0.875
